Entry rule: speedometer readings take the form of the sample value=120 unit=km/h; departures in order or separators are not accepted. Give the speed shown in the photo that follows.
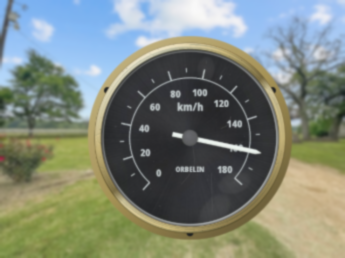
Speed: value=160 unit=km/h
